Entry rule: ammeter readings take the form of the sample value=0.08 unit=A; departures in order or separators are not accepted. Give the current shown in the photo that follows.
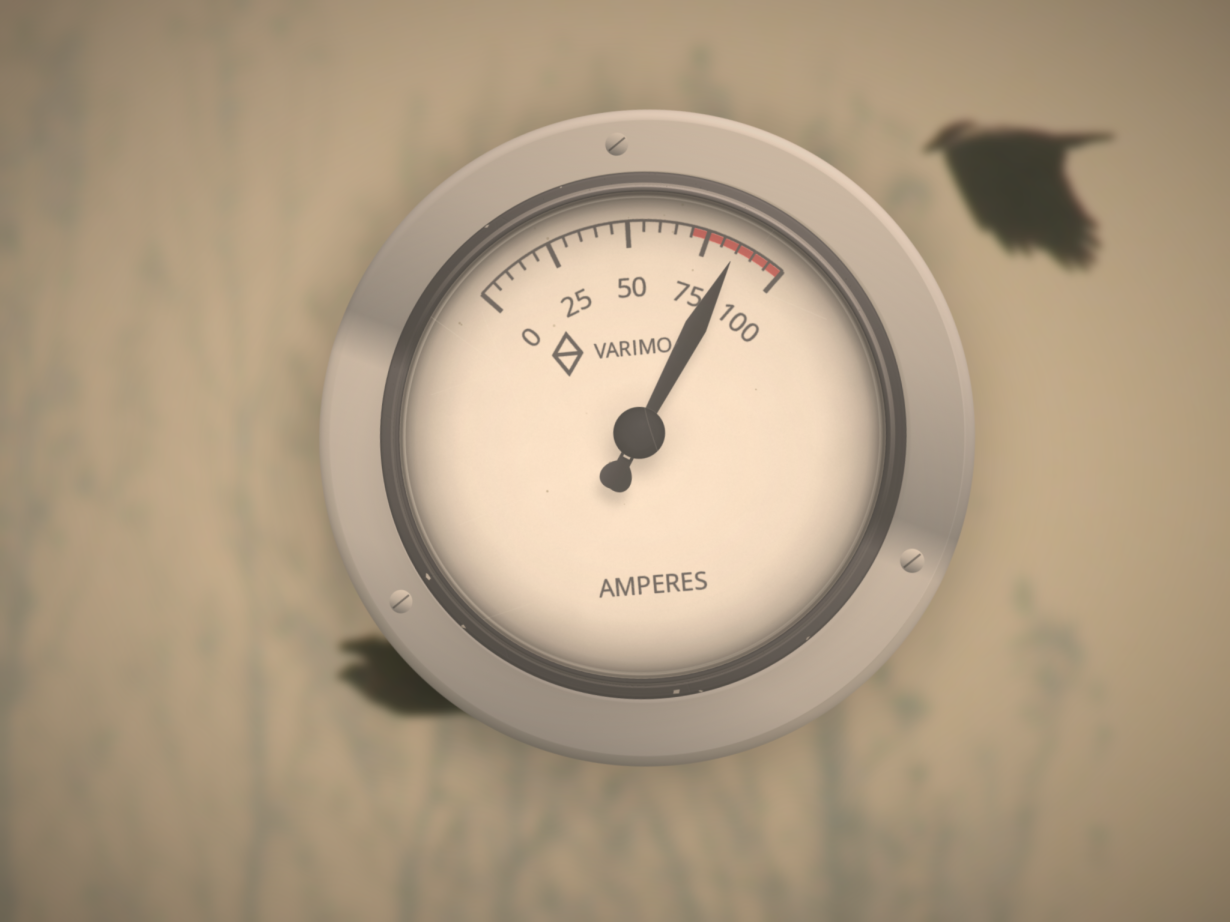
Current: value=85 unit=A
